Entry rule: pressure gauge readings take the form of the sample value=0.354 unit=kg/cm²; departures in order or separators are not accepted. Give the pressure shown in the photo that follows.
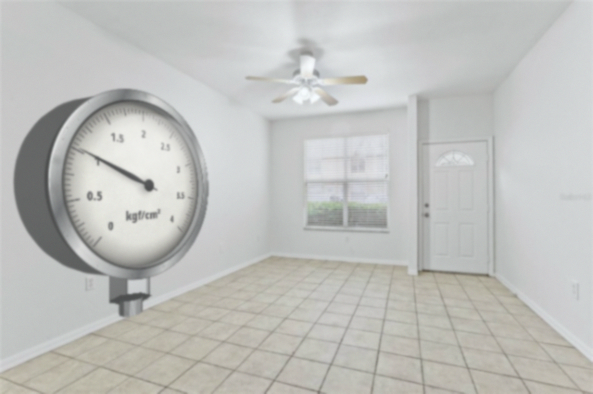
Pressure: value=1 unit=kg/cm²
